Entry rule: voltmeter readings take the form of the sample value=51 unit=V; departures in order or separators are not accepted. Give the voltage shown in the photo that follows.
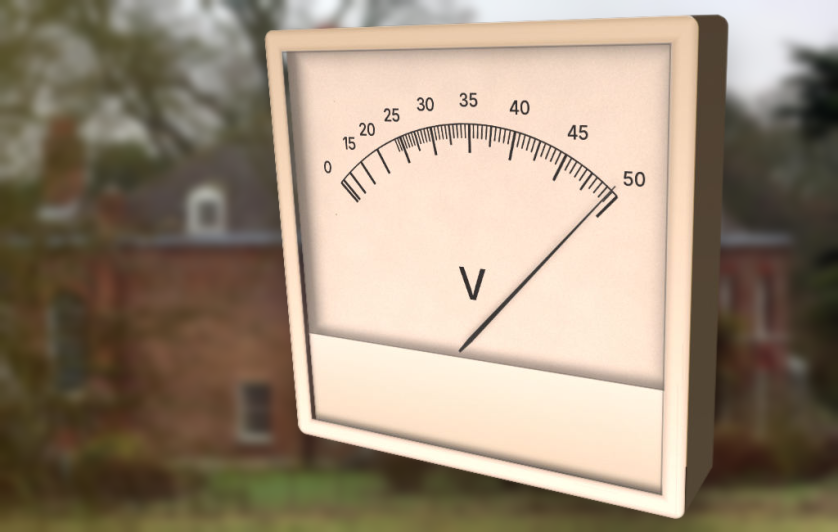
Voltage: value=49.5 unit=V
